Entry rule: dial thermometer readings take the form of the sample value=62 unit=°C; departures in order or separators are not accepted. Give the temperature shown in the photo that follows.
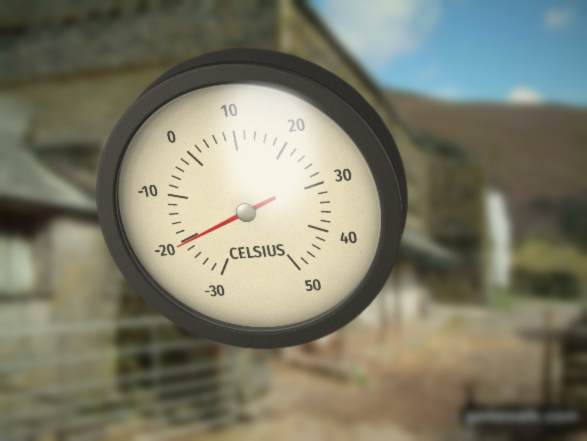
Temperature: value=-20 unit=°C
